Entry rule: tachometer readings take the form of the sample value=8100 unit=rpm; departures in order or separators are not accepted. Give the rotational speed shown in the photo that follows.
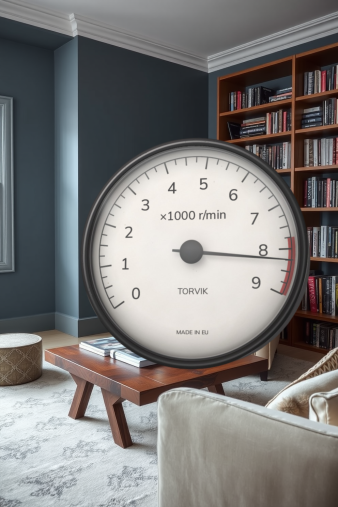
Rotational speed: value=8250 unit=rpm
